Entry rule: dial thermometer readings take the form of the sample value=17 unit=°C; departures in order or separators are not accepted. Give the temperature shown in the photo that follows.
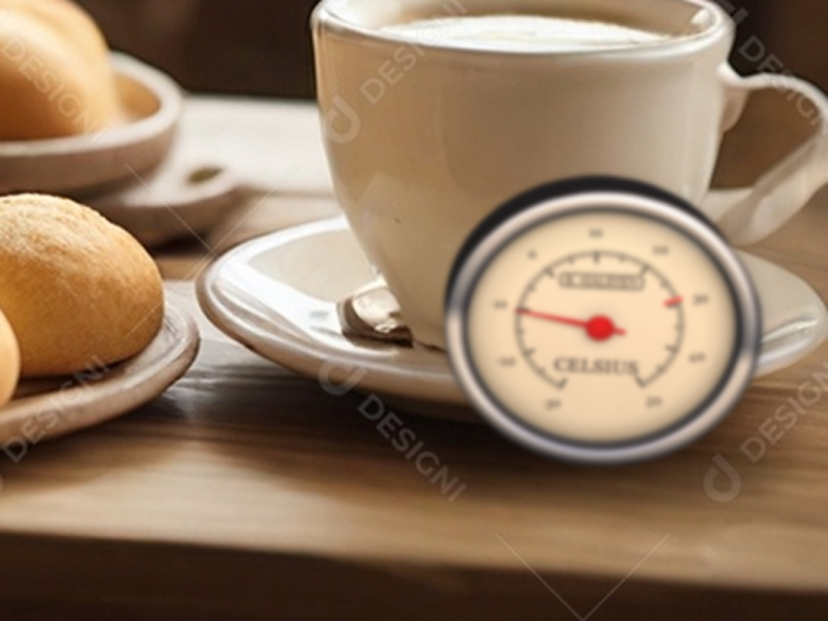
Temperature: value=-10 unit=°C
